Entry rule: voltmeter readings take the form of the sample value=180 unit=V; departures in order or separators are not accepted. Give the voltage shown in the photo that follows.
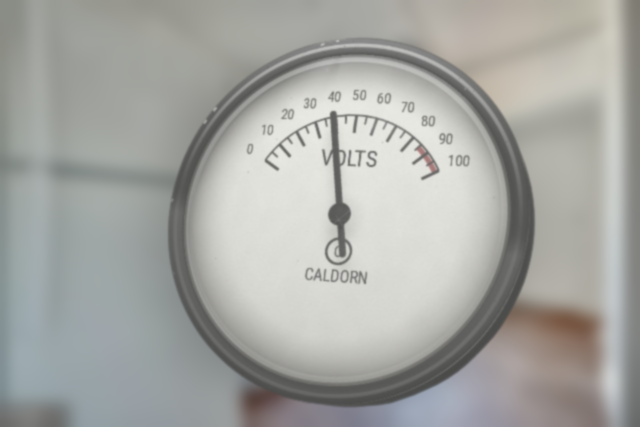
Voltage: value=40 unit=V
